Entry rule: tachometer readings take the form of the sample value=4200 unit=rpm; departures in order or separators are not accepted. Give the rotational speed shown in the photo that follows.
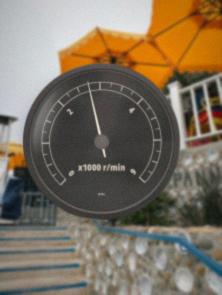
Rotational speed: value=2750 unit=rpm
